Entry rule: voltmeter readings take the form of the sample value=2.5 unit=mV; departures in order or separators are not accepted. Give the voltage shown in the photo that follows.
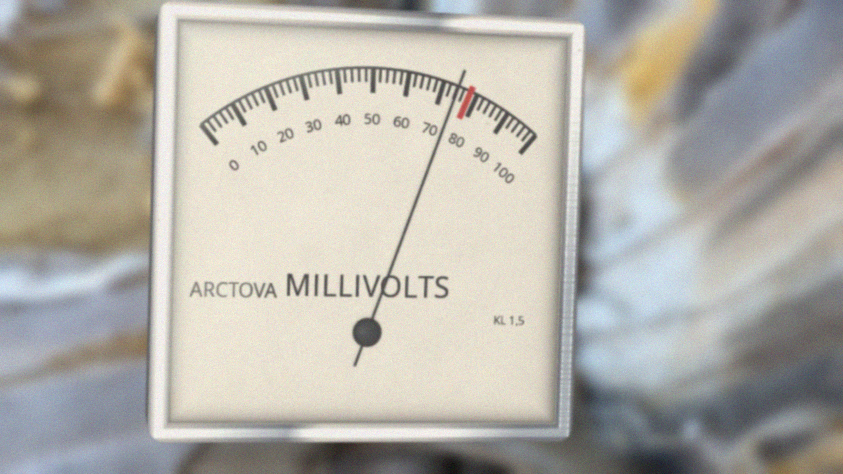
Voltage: value=74 unit=mV
